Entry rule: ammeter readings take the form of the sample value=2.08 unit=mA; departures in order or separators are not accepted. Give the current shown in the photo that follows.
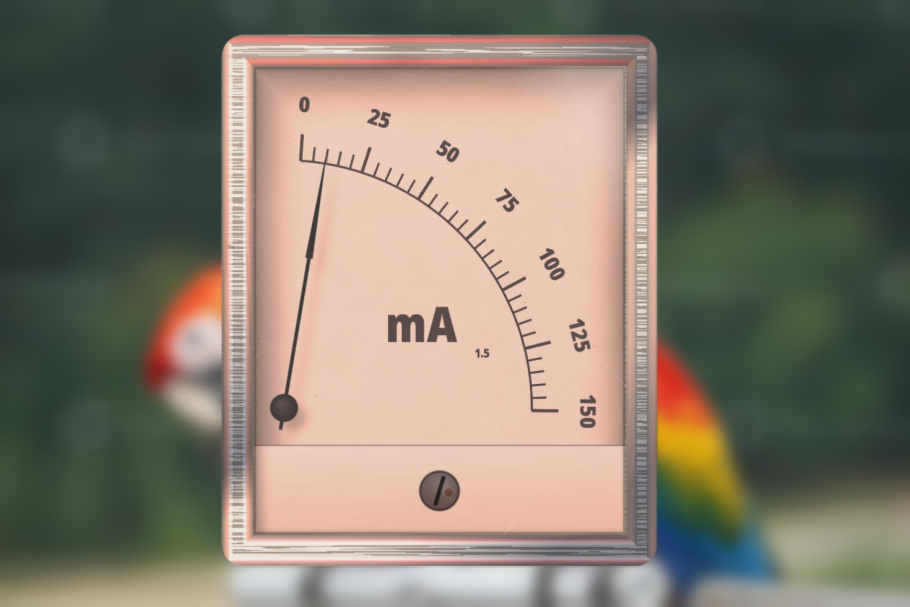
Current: value=10 unit=mA
